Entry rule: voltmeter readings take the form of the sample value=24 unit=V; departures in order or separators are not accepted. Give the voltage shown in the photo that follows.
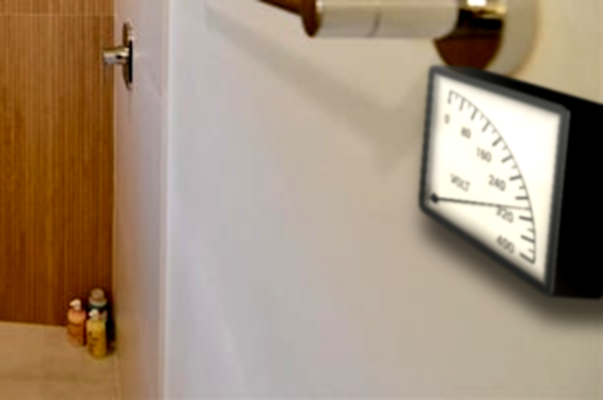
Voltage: value=300 unit=V
